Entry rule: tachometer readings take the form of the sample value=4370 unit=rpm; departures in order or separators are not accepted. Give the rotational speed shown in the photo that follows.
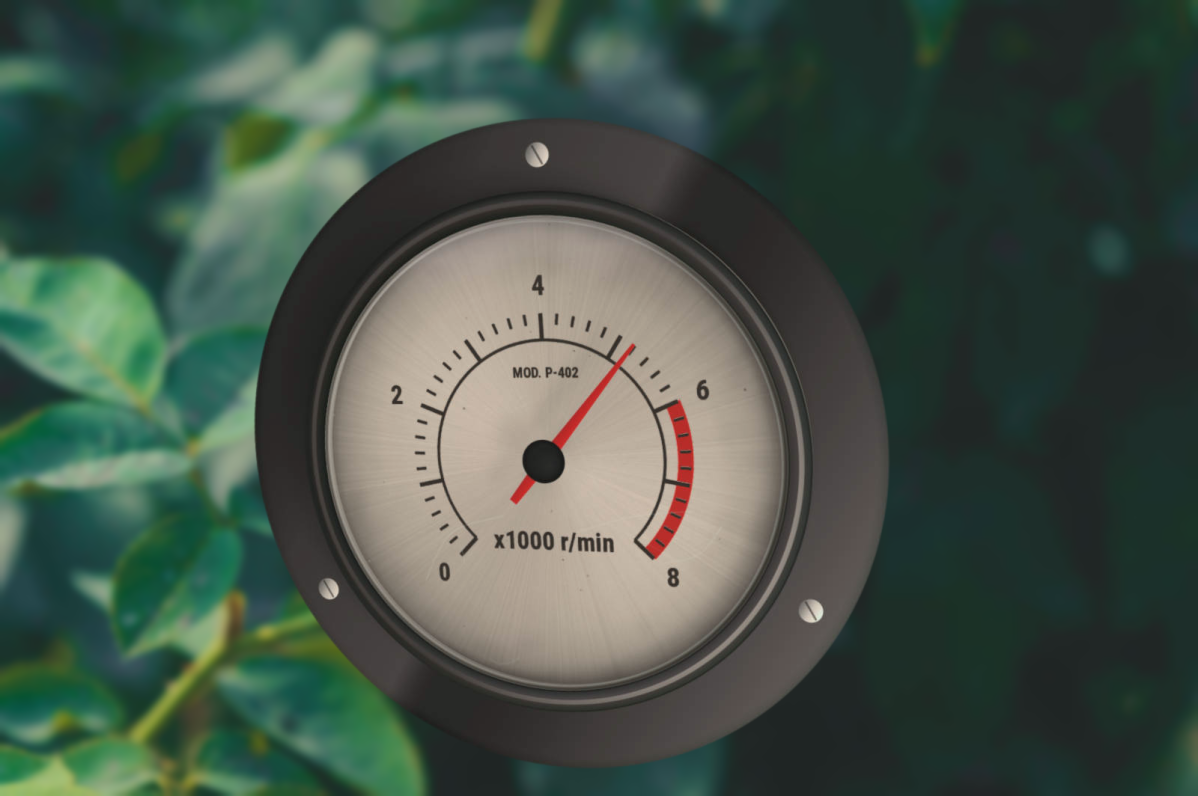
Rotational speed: value=5200 unit=rpm
